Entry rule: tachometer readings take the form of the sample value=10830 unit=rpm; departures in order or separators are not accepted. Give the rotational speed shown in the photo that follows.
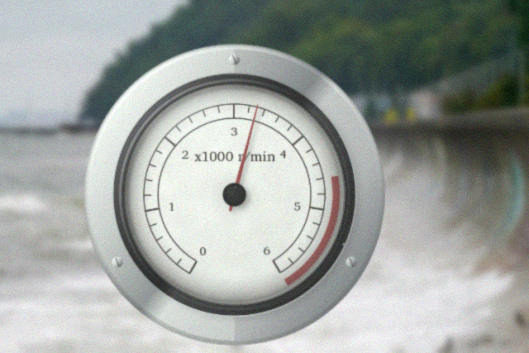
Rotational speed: value=3300 unit=rpm
